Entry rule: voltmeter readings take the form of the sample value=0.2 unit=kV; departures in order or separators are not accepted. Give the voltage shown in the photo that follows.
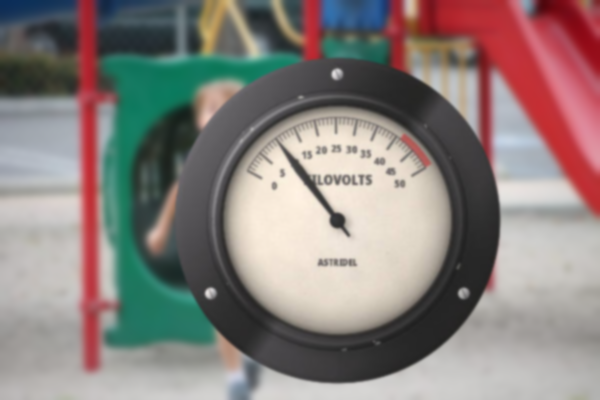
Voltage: value=10 unit=kV
